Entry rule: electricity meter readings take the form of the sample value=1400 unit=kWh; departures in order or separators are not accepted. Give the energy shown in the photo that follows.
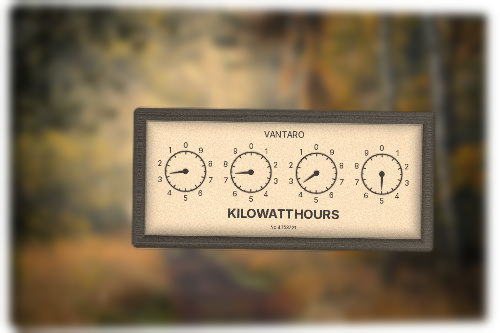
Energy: value=2735 unit=kWh
